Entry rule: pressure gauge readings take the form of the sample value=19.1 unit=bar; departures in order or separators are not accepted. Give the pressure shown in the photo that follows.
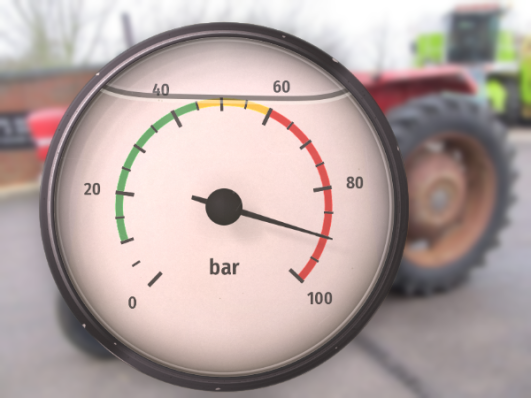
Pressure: value=90 unit=bar
